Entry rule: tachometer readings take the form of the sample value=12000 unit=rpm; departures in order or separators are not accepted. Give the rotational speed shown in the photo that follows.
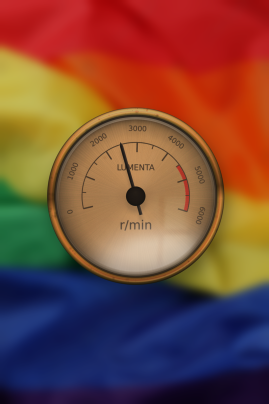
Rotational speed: value=2500 unit=rpm
